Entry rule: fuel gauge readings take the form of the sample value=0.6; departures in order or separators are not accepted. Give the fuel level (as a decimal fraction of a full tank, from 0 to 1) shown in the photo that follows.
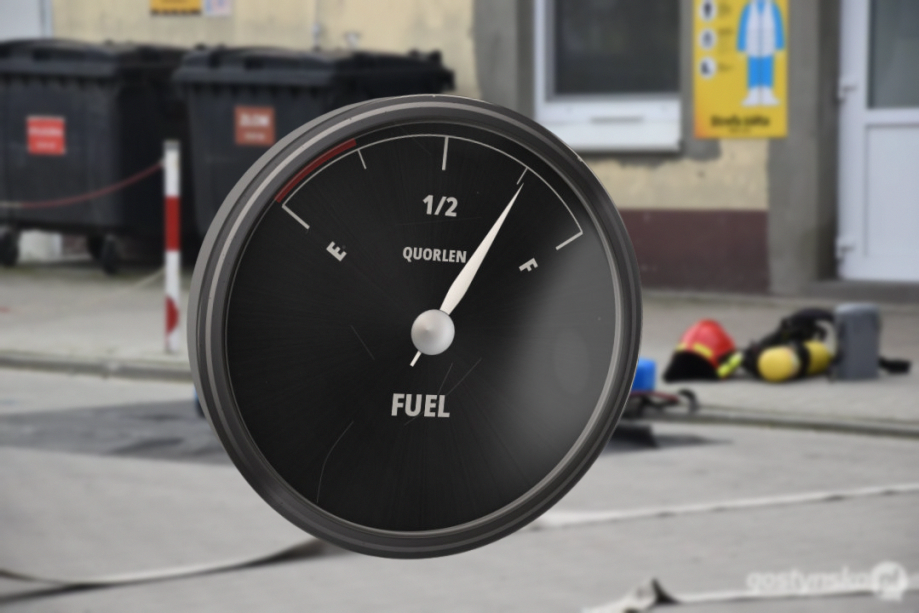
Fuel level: value=0.75
